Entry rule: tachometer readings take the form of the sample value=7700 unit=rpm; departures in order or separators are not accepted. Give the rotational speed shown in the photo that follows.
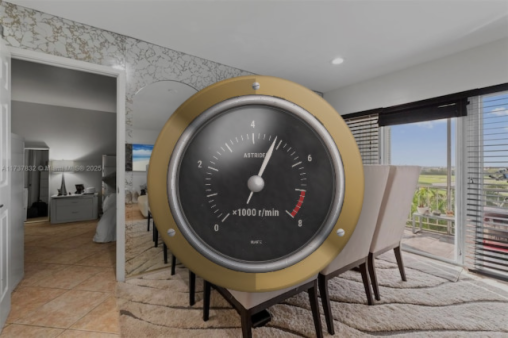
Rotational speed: value=4800 unit=rpm
